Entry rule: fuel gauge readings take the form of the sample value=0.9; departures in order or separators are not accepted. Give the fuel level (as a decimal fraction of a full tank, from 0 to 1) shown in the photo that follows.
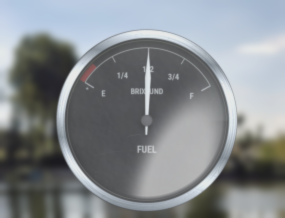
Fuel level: value=0.5
